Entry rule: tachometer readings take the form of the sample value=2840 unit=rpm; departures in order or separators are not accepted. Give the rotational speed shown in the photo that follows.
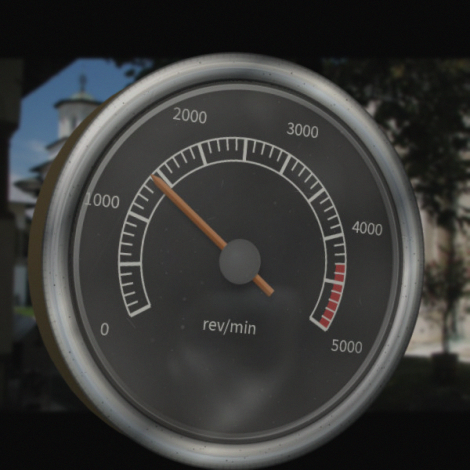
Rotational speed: value=1400 unit=rpm
